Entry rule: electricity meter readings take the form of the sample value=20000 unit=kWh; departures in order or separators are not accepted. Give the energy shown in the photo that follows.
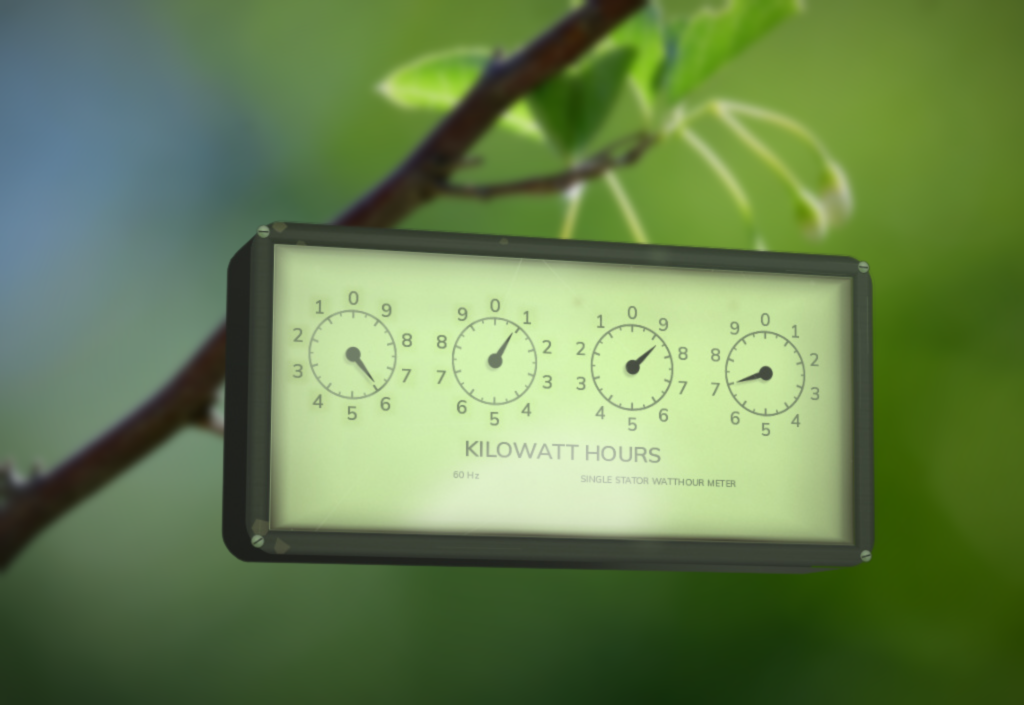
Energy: value=6087 unit=kWh
